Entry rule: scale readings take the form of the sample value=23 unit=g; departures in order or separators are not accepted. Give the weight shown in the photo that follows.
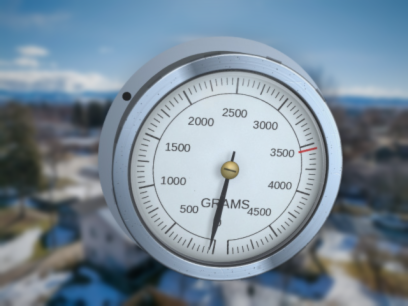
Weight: value=50 unit=g
